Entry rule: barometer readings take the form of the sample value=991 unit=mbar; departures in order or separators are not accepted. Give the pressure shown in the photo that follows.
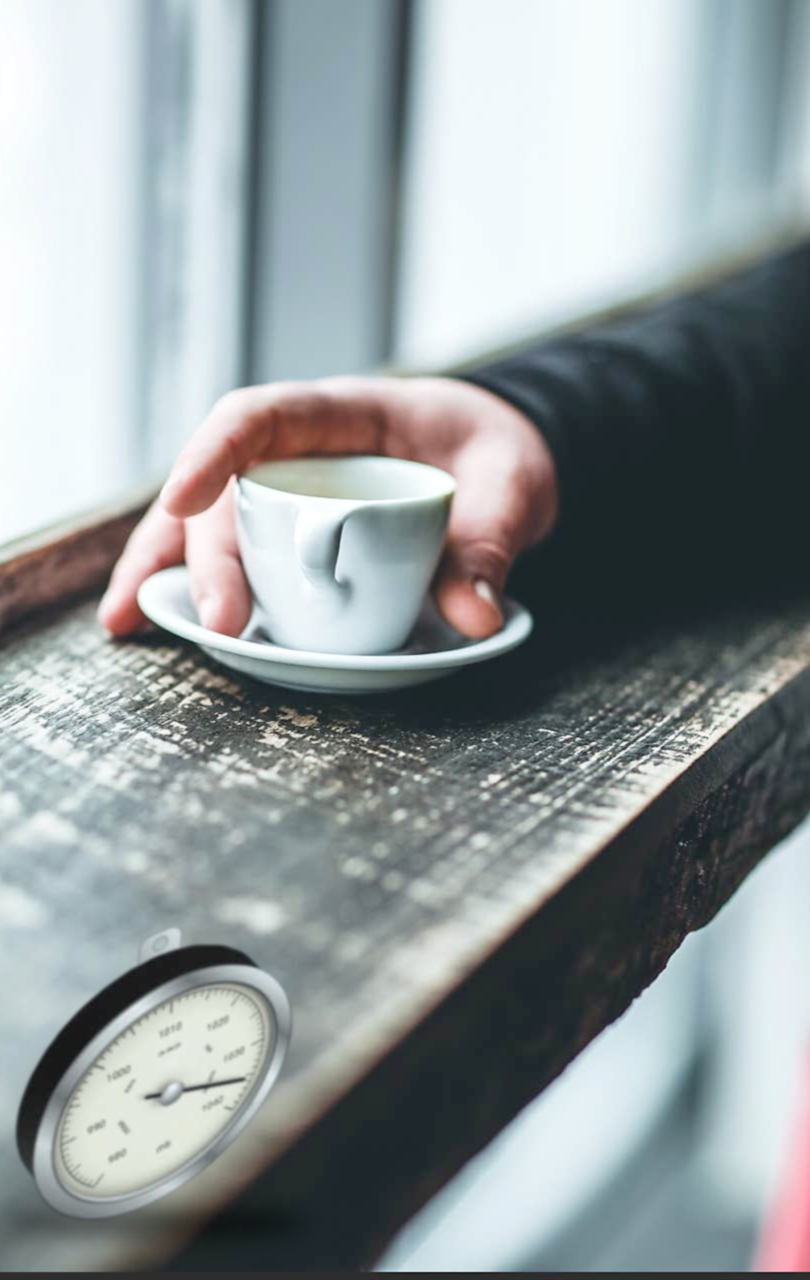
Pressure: value=1035 unit=mbar
